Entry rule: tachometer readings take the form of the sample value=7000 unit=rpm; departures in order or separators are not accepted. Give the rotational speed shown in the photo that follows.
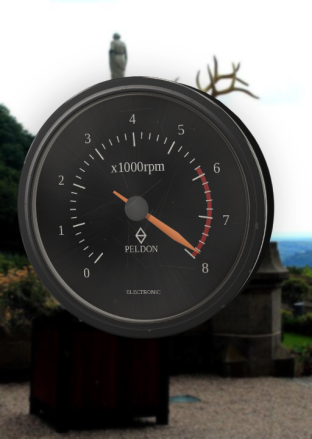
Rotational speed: value=7800 unit=rpm
